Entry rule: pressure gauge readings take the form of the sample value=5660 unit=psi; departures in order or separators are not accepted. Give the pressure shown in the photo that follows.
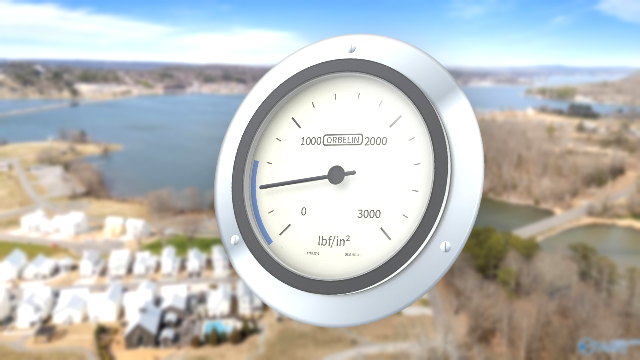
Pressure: value=400 unit=psi
